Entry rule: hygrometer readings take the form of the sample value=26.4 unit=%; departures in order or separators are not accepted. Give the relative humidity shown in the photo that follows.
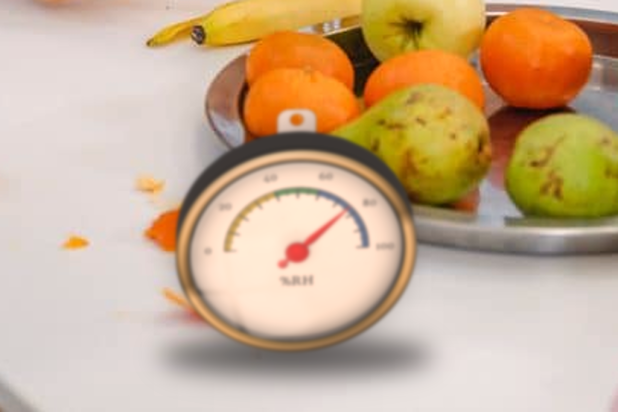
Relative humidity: value=75 unit=%
